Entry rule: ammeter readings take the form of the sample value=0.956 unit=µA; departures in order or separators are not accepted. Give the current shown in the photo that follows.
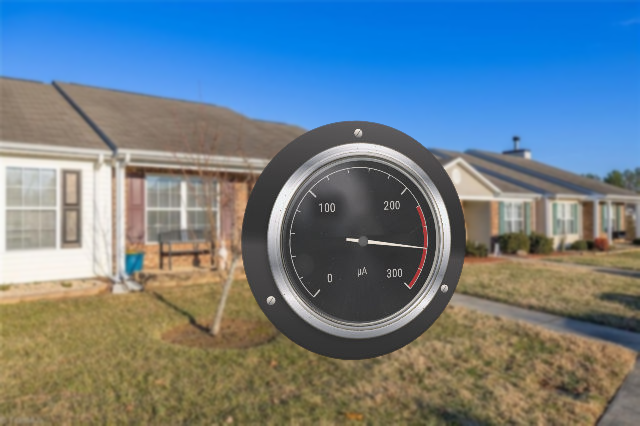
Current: value=260 unit=µA
